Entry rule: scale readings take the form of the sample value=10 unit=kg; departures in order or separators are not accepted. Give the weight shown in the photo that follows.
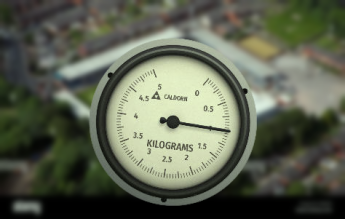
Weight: value=1 unit=kg
